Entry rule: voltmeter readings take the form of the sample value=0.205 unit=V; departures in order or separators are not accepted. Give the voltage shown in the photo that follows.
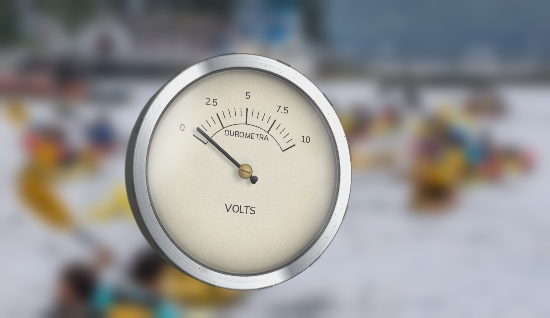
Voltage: value=0.5 unit=V
